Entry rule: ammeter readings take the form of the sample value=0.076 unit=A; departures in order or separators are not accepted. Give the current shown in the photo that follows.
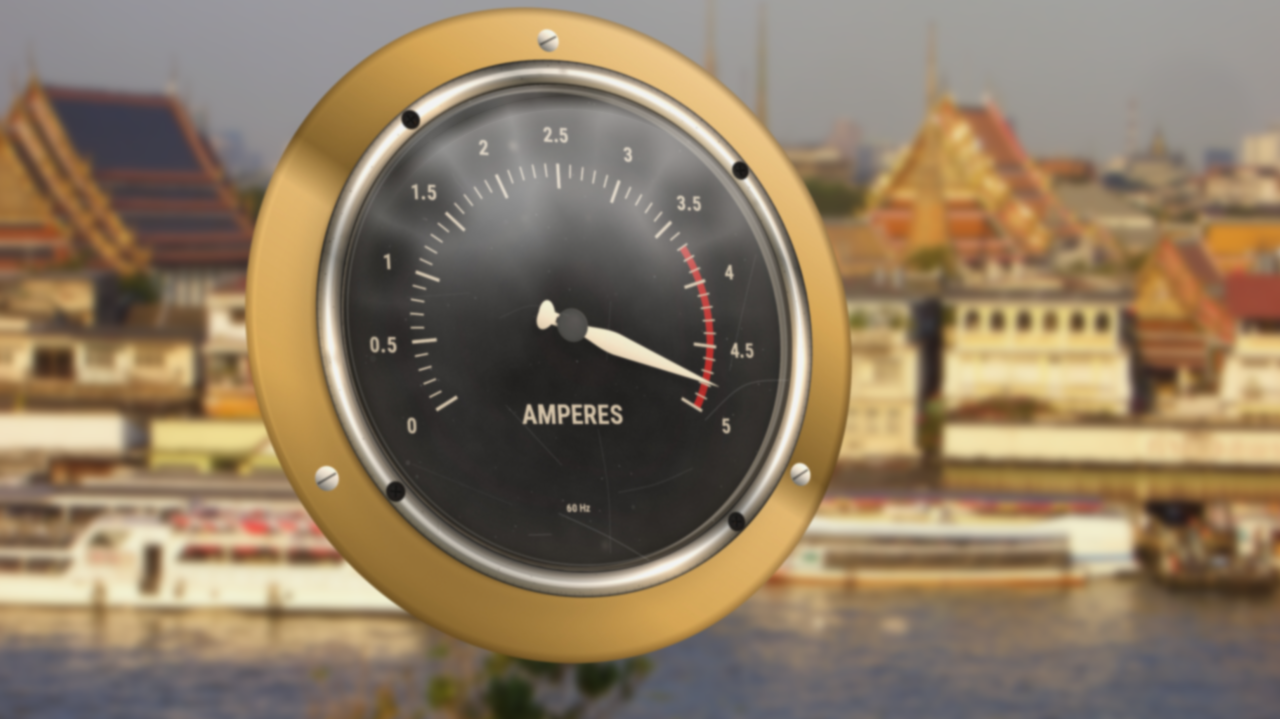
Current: value=4.8 unit=A
